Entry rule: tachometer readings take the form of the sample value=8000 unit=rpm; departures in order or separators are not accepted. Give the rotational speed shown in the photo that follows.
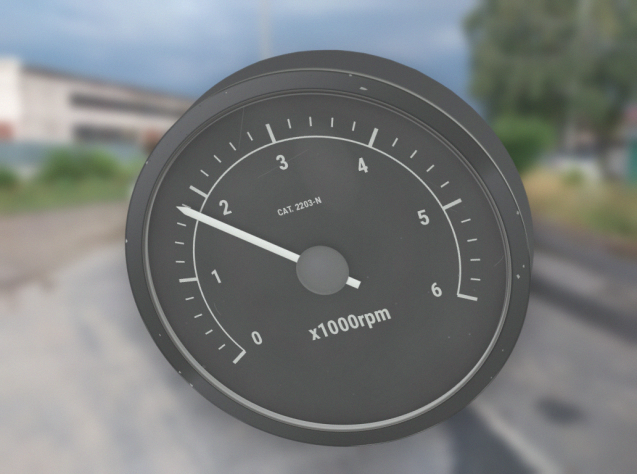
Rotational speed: value=1800 unit=rpm
